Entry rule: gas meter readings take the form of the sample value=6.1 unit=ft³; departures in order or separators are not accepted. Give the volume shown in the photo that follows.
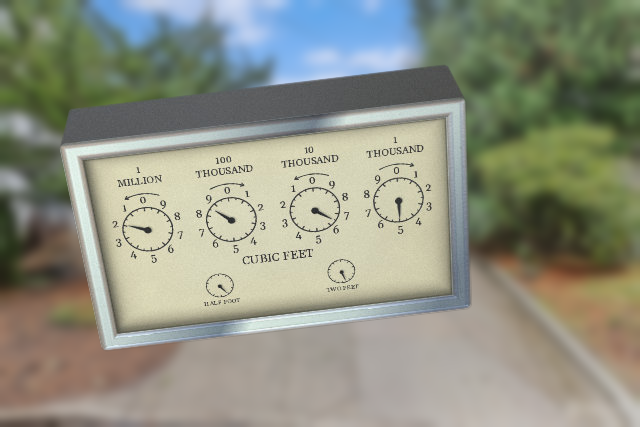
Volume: value=186500 unit=ft³
